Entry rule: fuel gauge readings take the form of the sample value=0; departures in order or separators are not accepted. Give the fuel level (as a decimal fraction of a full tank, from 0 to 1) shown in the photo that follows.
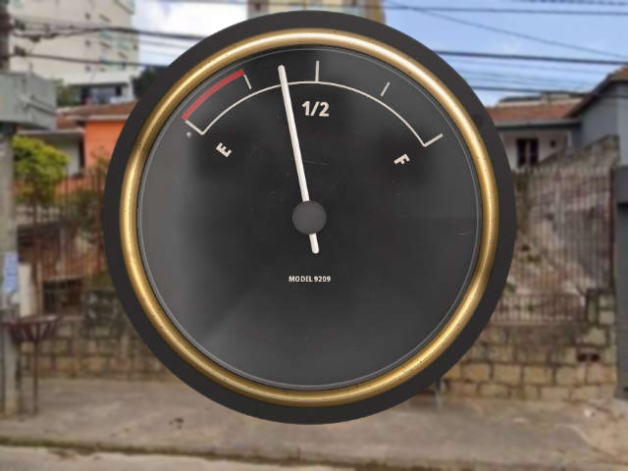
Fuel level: value=0.375
